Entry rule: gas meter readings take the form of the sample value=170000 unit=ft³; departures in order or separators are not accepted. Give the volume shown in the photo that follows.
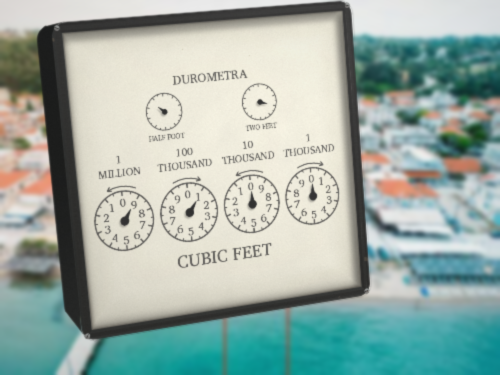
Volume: value=910000 unit=ft³
